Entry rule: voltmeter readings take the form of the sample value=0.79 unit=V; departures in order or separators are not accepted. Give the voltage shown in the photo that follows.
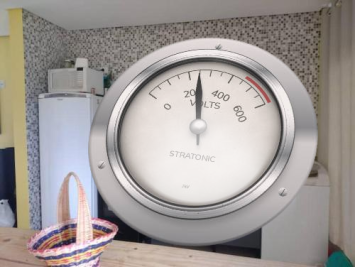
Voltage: value=250 unit=V
